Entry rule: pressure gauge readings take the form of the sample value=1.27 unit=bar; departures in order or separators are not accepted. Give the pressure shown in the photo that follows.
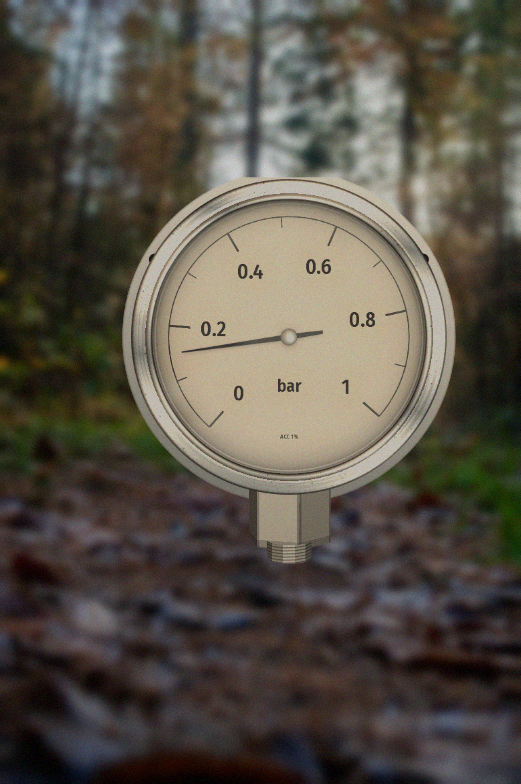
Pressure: value=0.15 unit=bar
